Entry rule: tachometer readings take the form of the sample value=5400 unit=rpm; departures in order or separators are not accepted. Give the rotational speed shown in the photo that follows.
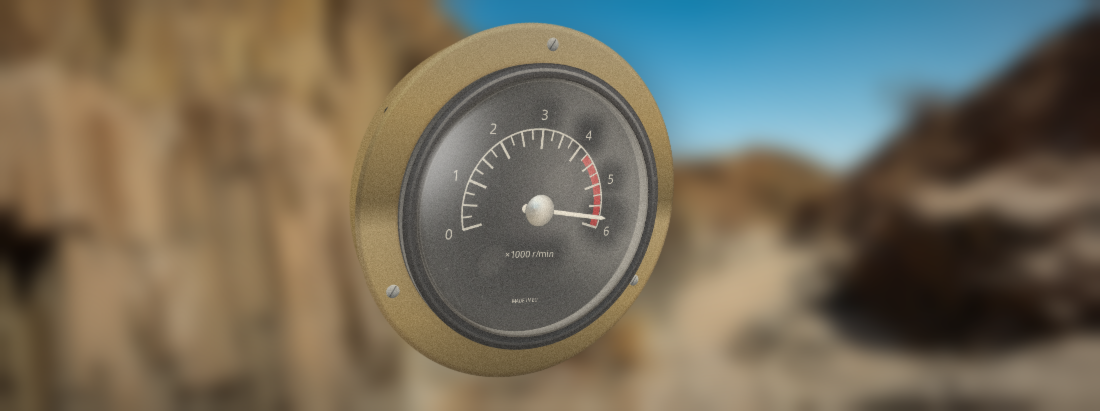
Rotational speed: value=5750 unit=rpm
